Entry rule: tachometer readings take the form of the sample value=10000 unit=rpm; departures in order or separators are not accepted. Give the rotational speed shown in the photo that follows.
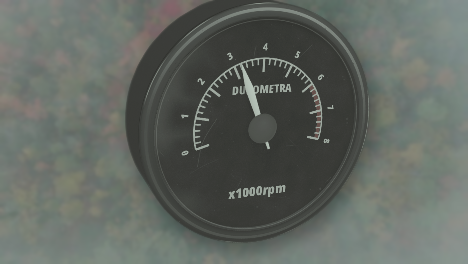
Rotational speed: value=3200 unit=rpm
